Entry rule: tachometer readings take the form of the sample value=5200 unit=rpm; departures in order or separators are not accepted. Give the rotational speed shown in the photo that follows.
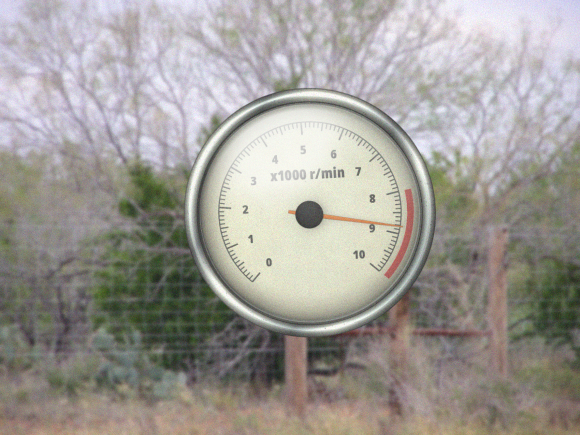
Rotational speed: value=8800 unit=rpm
